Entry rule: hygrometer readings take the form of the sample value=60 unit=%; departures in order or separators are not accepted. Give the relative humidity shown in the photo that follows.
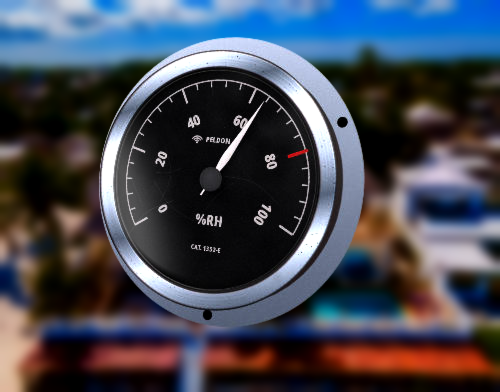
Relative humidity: value=64 unit=%
